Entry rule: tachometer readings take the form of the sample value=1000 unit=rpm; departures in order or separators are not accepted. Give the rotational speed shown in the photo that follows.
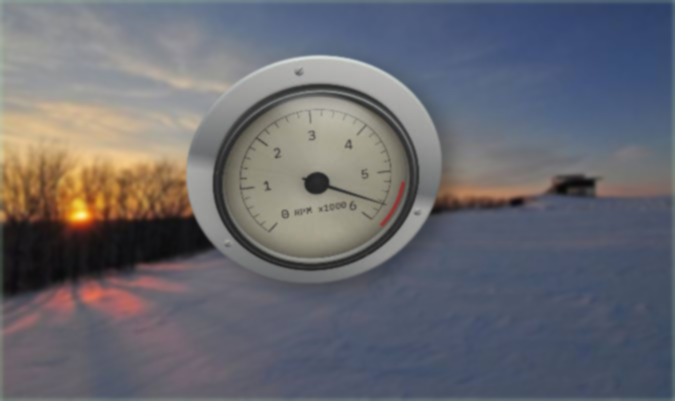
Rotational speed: value=5600 unit=rpm
